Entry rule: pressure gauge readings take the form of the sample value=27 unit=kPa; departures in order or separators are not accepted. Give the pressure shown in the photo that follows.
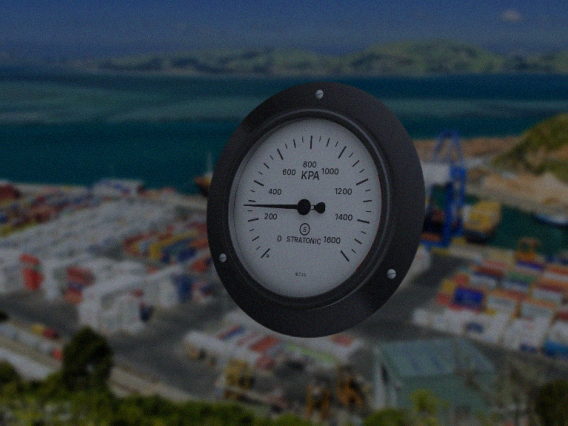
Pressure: value=275 unit=kPa
